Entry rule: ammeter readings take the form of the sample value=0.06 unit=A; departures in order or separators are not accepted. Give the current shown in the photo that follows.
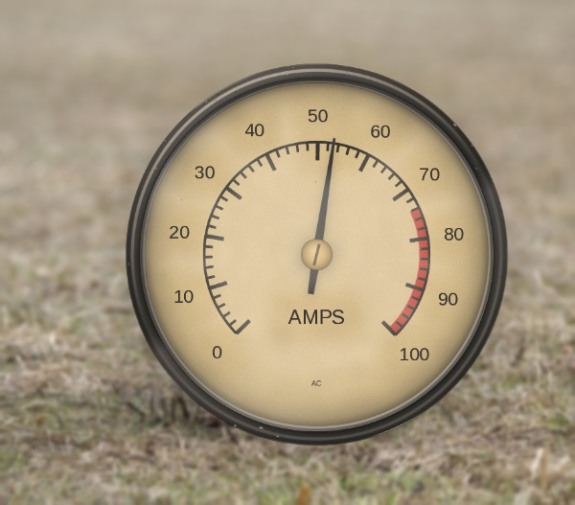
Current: value=53 unit=A
